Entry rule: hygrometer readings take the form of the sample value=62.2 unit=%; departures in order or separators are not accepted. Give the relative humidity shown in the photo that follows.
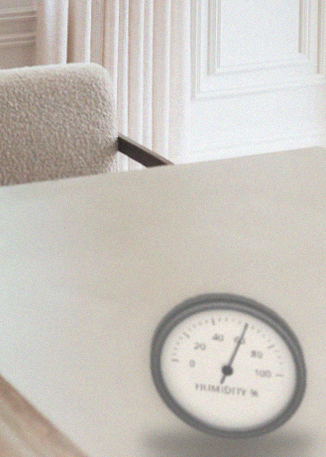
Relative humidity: value=60 unit=%
